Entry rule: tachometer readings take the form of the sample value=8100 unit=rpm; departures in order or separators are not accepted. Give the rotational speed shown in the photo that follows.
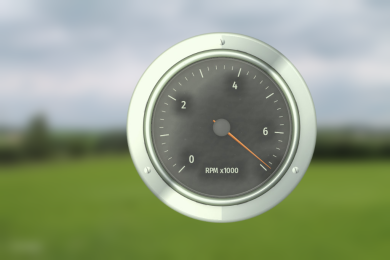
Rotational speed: value=6900 unit=rpm
